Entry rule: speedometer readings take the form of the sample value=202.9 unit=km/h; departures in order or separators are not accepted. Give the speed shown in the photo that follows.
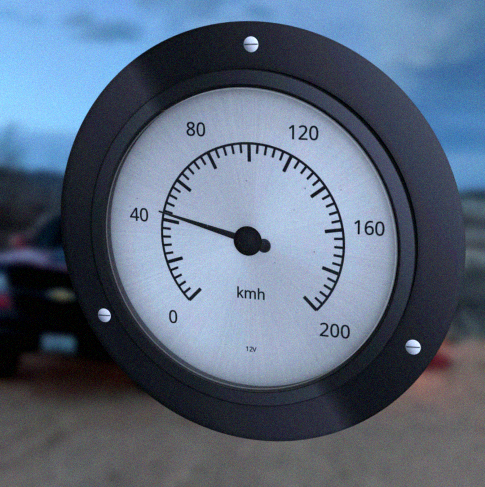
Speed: value=44 unit=km/h
